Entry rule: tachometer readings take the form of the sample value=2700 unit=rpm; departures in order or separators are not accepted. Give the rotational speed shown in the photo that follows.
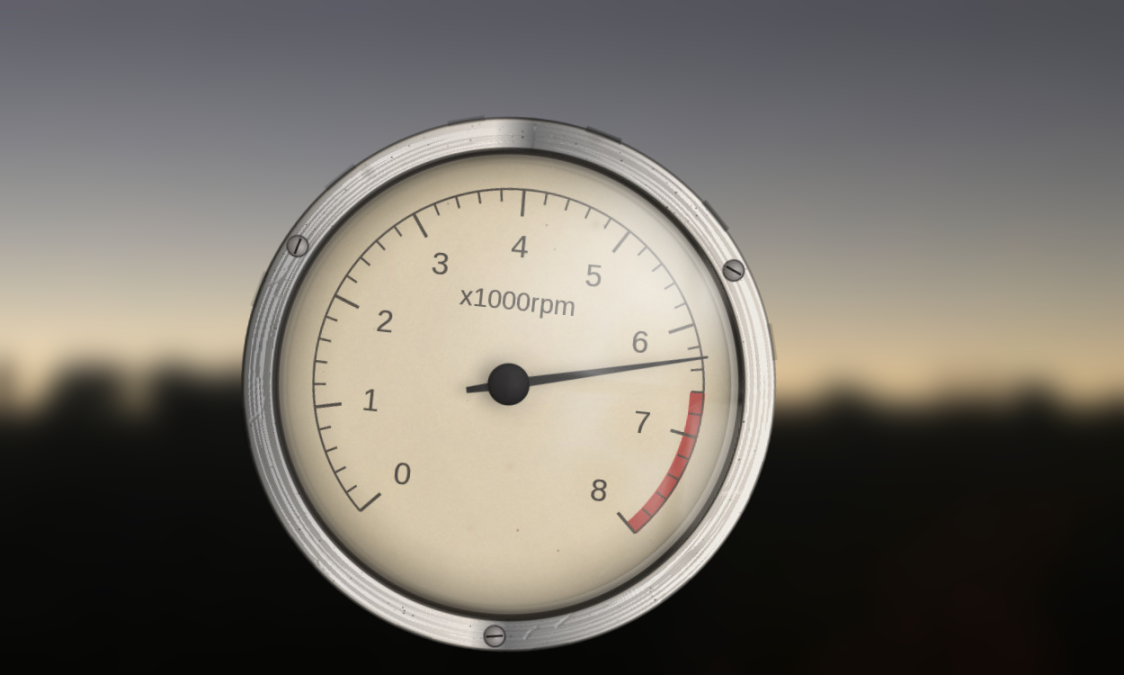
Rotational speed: value=6300 unit=rpm
